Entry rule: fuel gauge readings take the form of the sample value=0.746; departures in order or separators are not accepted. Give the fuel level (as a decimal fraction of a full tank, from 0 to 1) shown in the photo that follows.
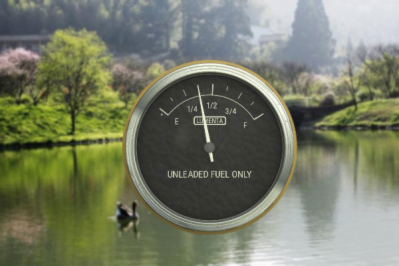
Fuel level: value=0.375
